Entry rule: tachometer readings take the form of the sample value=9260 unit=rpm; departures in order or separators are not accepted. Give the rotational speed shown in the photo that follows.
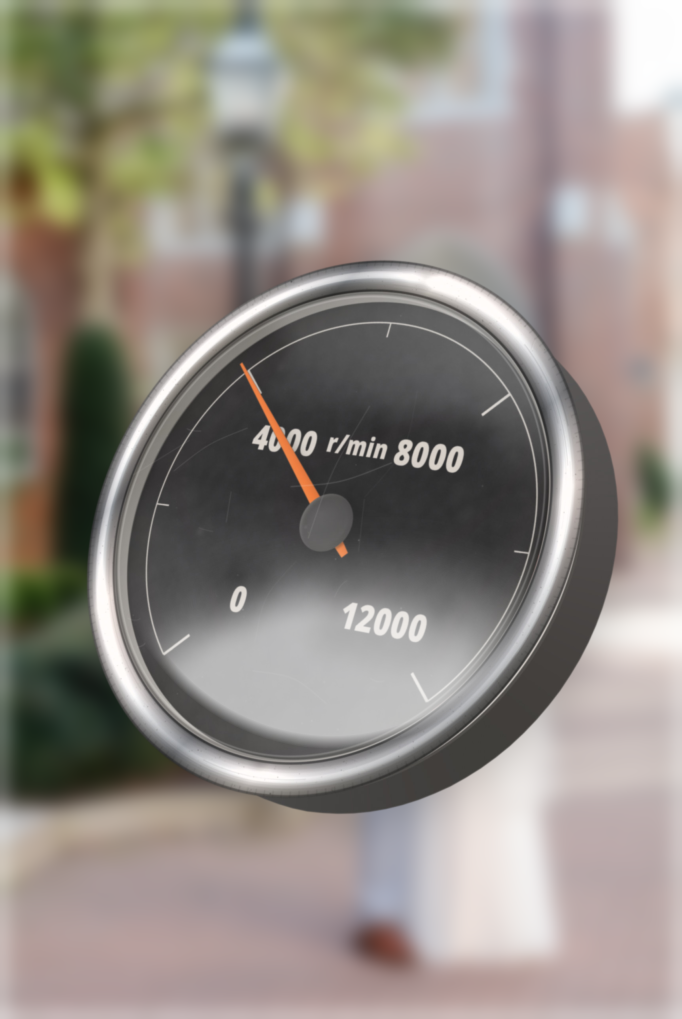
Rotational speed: value=4000 unit=rpm
